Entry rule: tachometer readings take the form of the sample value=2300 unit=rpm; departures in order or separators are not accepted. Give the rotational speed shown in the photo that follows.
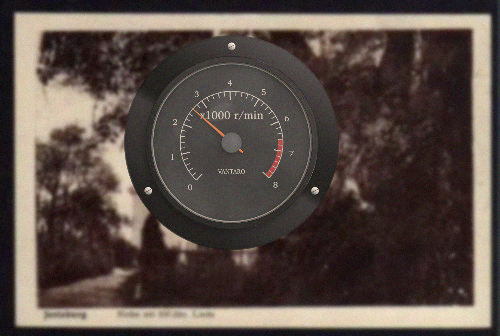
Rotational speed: value=2600 unit=rpm
